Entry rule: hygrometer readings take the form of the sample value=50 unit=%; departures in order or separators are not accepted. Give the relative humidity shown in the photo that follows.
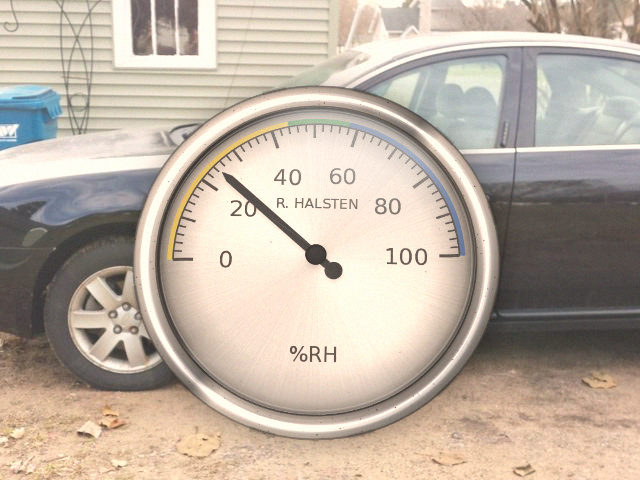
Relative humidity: value=24 unit=%
